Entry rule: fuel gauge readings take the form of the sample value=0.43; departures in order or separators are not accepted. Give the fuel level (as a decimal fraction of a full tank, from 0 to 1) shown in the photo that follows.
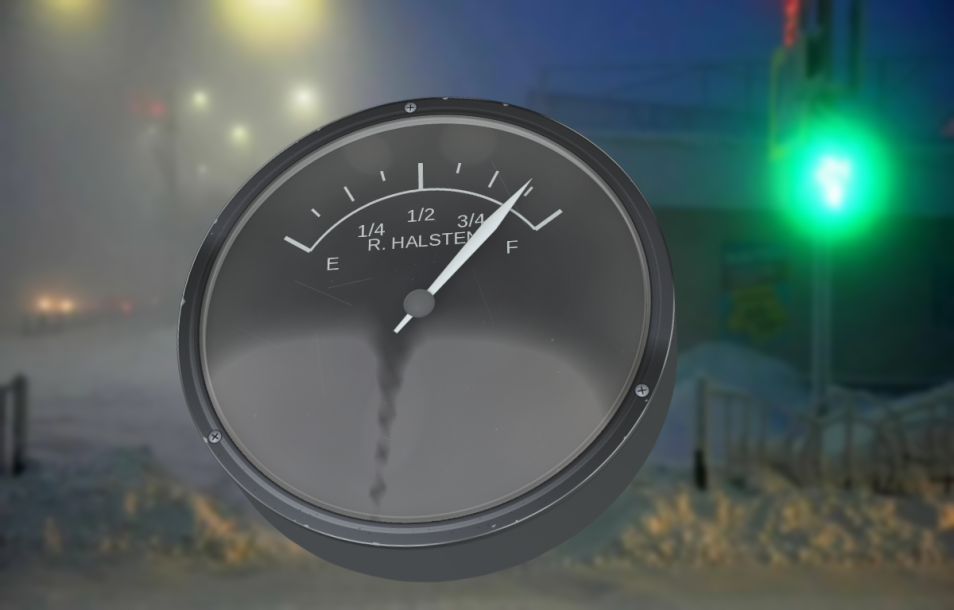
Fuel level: value=0.875
